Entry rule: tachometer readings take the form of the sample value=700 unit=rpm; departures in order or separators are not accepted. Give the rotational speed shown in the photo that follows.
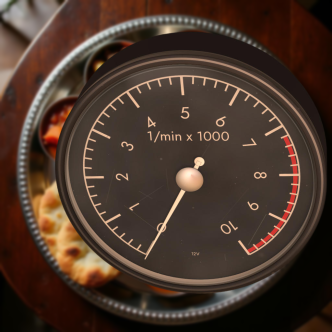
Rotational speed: value=0 unit=rpm
